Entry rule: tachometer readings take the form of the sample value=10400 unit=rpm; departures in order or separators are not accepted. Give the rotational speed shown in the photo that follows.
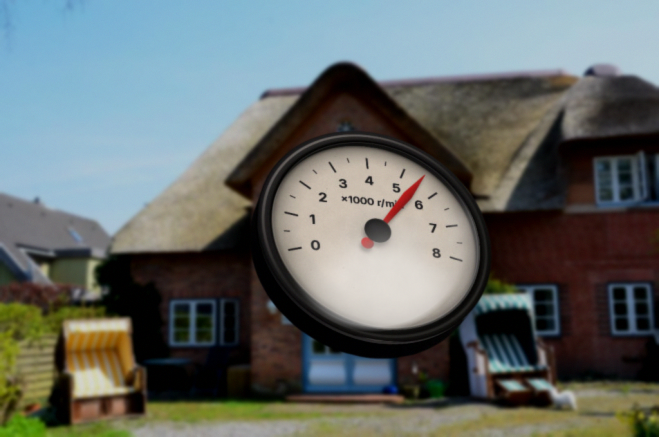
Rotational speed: value=5500 unit=rpm
